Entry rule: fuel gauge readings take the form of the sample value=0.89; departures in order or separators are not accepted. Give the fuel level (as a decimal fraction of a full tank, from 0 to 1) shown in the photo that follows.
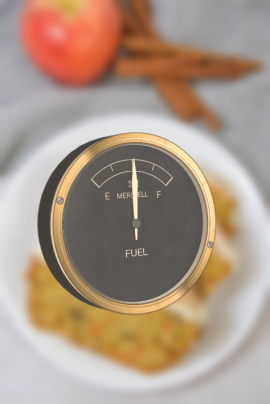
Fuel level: value=0.5
